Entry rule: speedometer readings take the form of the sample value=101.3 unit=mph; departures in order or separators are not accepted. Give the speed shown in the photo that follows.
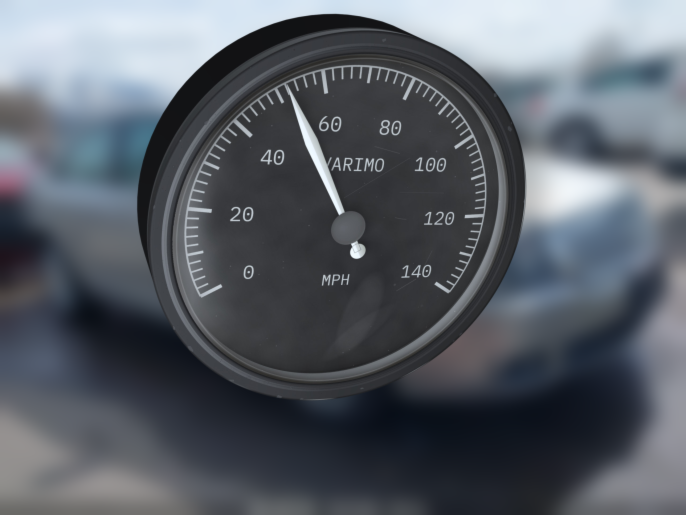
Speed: value=52 unit=mph
